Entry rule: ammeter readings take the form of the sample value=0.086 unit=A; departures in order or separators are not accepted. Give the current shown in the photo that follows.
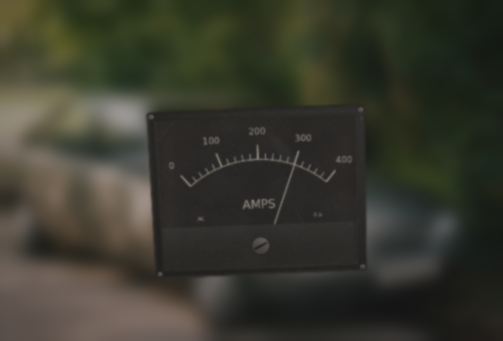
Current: value=300 unit=A
